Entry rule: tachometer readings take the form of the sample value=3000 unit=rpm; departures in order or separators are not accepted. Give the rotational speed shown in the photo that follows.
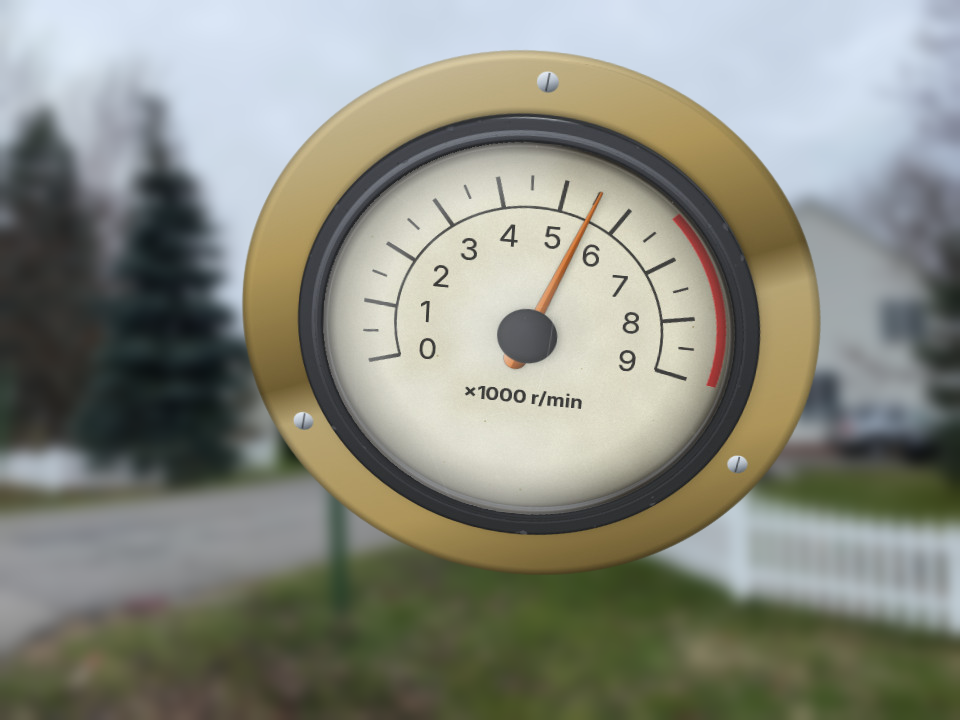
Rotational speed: value=5500 unit=rpm
